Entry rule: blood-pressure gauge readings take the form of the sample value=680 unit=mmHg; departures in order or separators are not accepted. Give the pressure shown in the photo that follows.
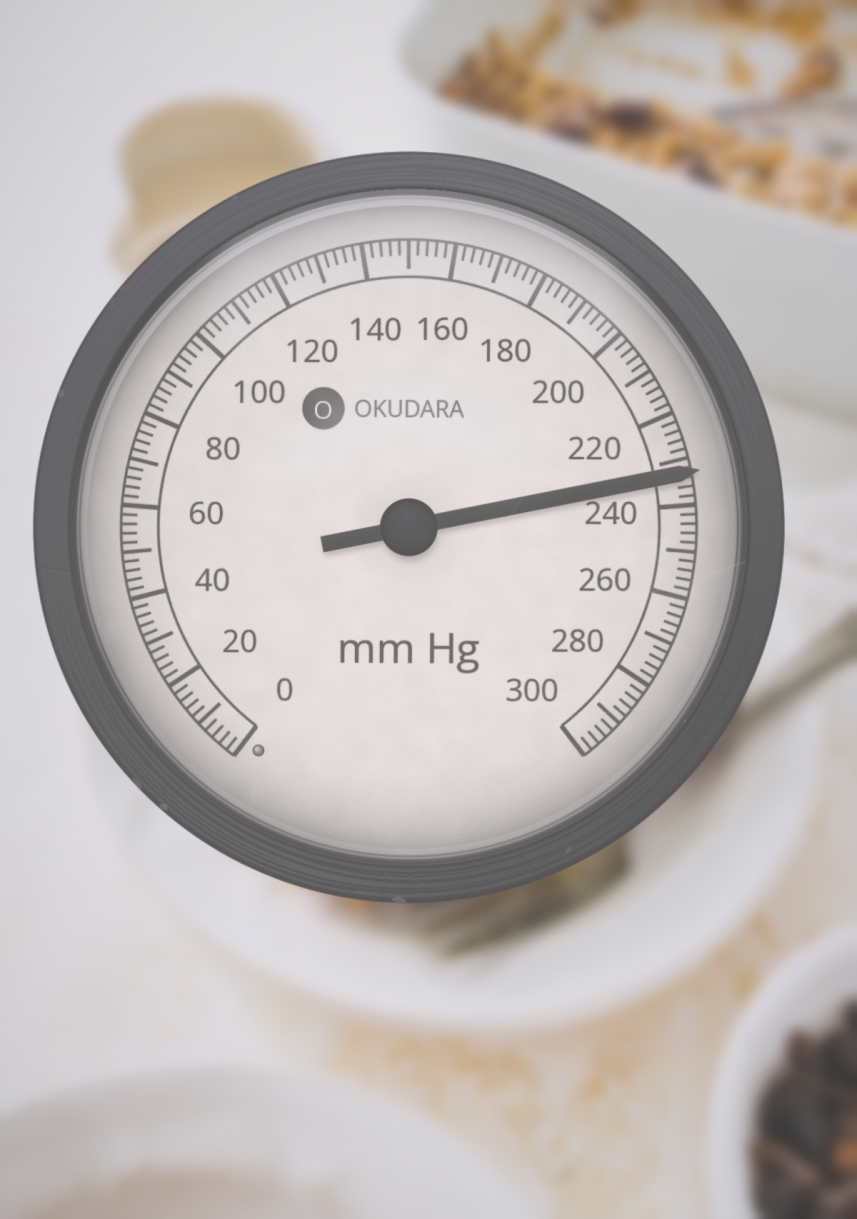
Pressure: value=233 unit=mmHg
